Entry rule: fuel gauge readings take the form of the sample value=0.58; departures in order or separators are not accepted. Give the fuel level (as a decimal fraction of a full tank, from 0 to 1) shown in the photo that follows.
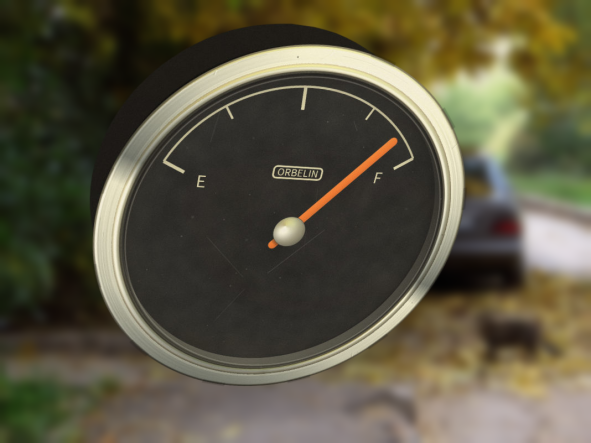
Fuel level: value=0.875
